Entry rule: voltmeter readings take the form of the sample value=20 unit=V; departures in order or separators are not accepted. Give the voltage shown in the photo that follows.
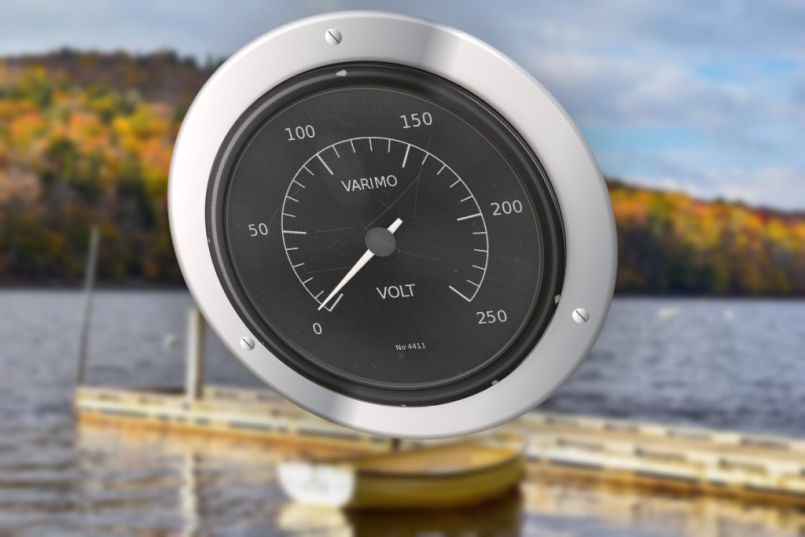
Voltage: value=5 unit=V
